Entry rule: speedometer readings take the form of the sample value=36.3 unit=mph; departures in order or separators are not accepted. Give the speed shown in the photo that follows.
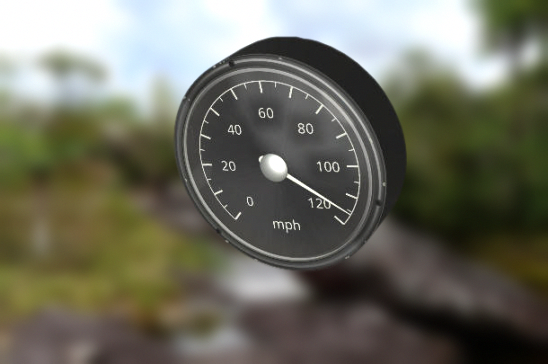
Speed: value=115 unit=mph
